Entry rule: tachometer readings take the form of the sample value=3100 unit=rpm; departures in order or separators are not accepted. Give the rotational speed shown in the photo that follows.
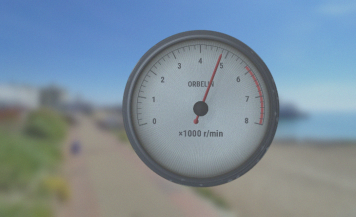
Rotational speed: value=4800 unit=rpm
